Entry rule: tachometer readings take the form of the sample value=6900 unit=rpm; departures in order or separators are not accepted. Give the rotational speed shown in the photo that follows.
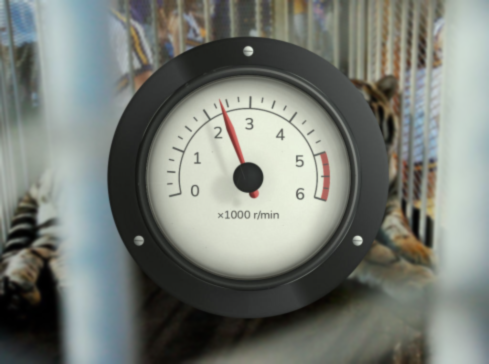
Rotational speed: value=2375 unit=rpm
